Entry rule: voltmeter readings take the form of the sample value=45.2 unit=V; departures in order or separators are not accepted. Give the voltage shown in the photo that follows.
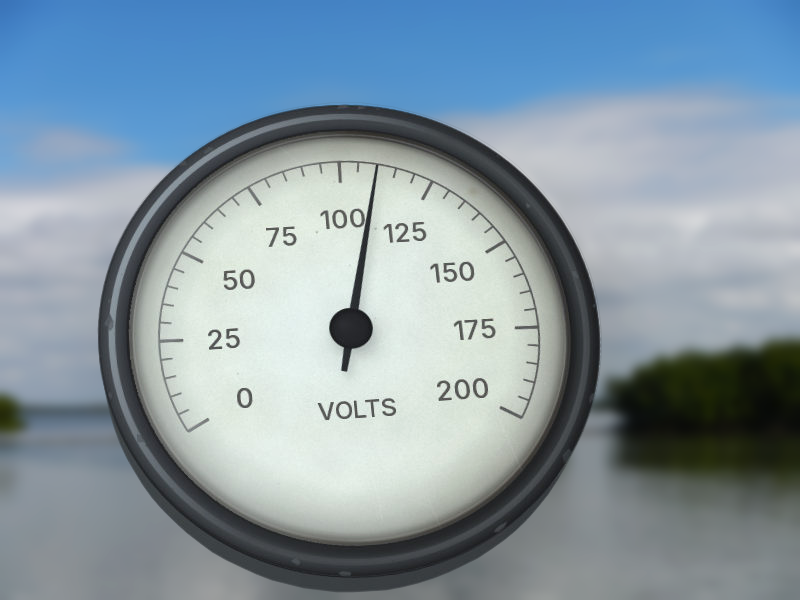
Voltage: value=110 unit=V
